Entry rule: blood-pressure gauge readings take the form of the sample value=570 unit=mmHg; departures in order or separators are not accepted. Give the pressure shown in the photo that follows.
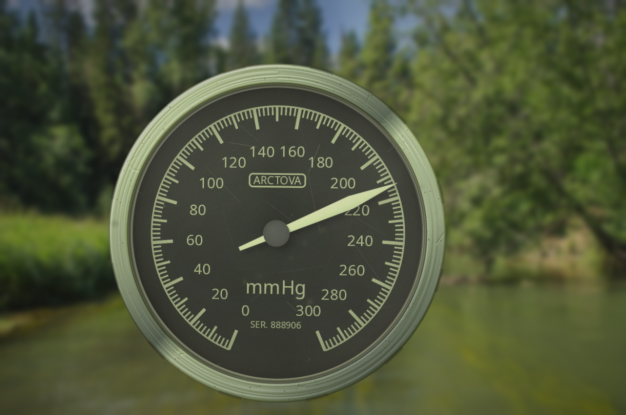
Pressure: value=214 unit=mmHg
